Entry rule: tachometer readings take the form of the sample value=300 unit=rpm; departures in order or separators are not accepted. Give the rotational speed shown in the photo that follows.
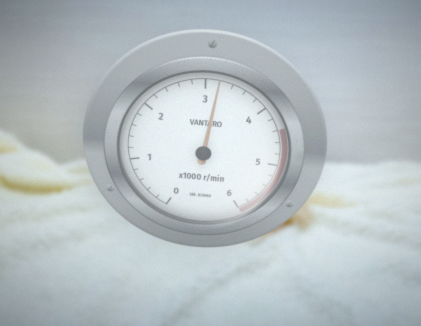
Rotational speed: value=3200 unit=rpm
